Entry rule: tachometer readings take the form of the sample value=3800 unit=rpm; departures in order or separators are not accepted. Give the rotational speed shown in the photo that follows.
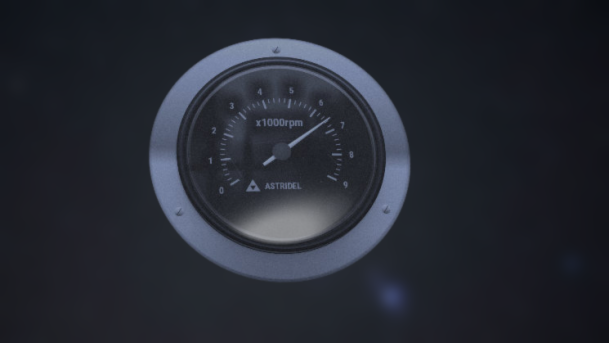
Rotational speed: value=6600 unit=rpm
